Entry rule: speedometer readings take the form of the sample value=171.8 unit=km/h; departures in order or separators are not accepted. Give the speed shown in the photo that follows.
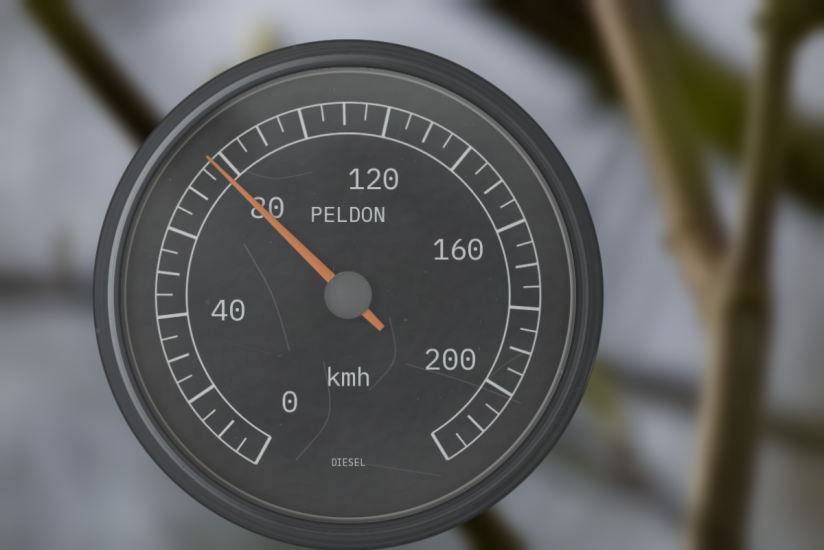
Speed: value=77.5 unit=km/h
